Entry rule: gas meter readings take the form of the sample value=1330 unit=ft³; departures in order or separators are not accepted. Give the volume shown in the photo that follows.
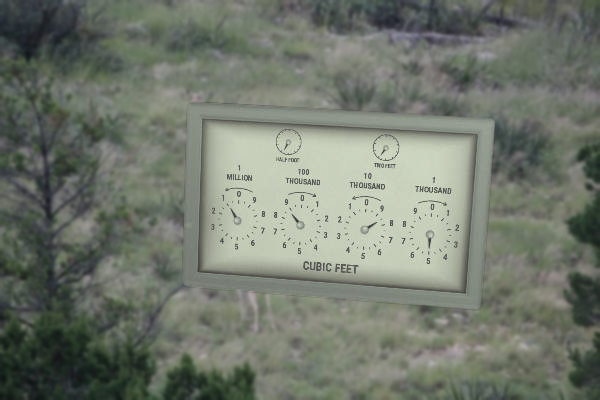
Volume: value=88500 unit=ft³
